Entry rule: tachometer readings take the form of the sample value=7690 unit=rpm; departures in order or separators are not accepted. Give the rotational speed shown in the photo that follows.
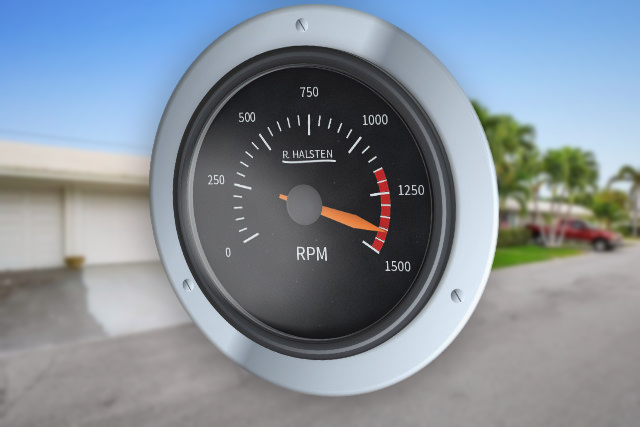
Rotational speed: value=1400 unit=rpm
